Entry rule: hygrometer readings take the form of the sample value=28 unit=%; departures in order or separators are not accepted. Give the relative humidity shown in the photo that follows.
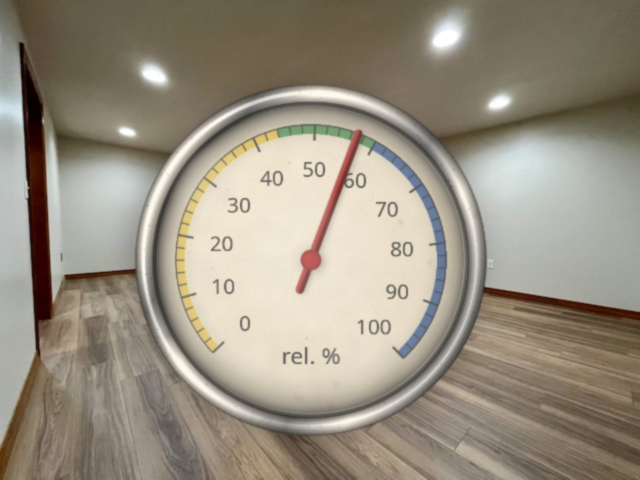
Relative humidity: value=57 unit=%
